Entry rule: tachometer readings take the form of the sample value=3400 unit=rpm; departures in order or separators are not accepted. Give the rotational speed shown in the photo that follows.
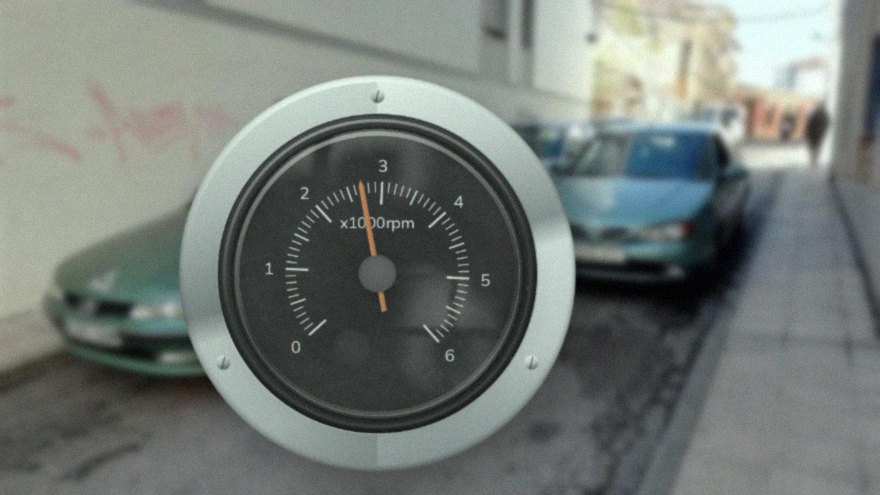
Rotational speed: value=2700 unit=rpm
